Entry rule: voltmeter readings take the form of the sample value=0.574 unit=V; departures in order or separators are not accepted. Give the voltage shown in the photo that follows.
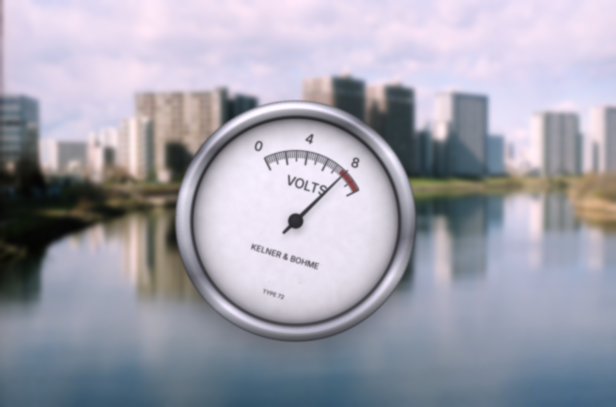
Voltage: value=8 unit=V
